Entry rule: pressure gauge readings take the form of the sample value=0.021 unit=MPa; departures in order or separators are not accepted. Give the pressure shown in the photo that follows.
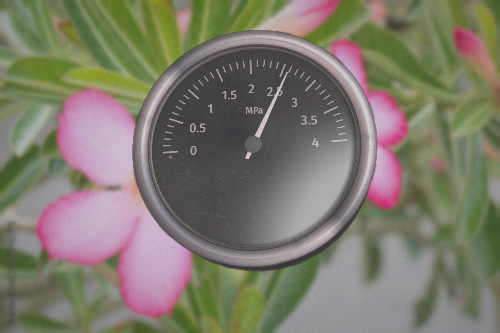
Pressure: value=2.6 unit=MPa
